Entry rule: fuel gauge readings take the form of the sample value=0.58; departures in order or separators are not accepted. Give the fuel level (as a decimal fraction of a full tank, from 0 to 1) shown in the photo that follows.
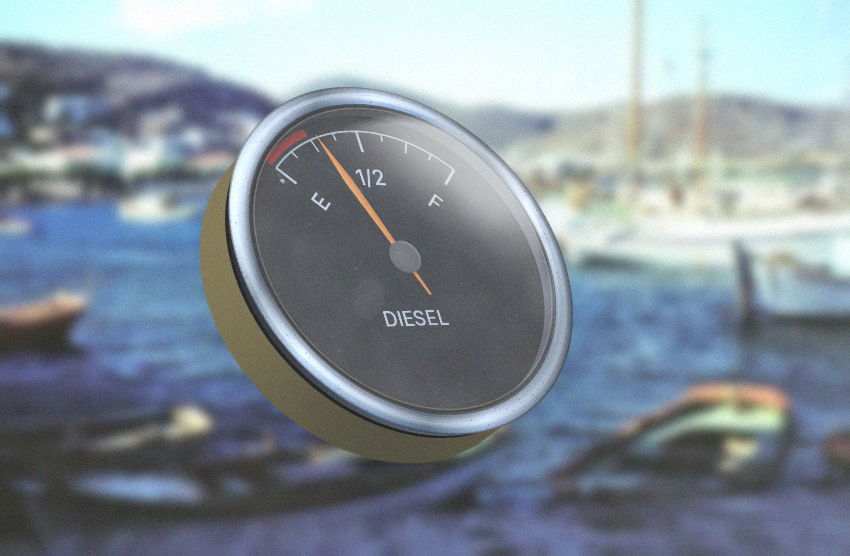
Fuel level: value=0.25
